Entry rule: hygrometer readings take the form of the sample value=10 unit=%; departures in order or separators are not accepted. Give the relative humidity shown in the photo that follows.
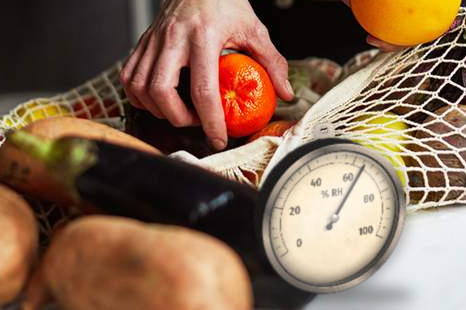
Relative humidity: value=64 unit=%
